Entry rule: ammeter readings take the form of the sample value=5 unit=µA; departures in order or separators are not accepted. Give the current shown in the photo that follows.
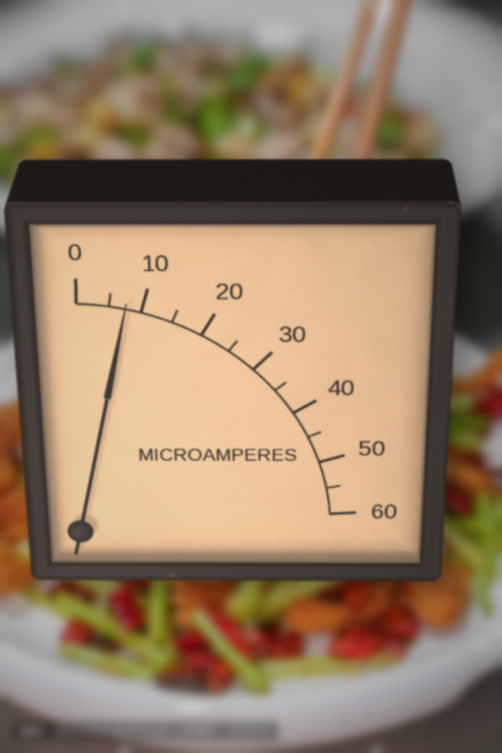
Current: value=7.5 unit=µA
